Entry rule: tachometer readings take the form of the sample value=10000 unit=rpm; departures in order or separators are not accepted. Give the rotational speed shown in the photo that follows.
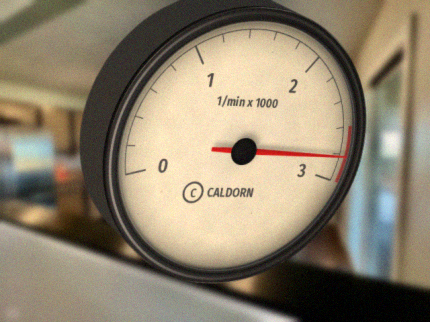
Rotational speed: value=2800 unit=rpm
